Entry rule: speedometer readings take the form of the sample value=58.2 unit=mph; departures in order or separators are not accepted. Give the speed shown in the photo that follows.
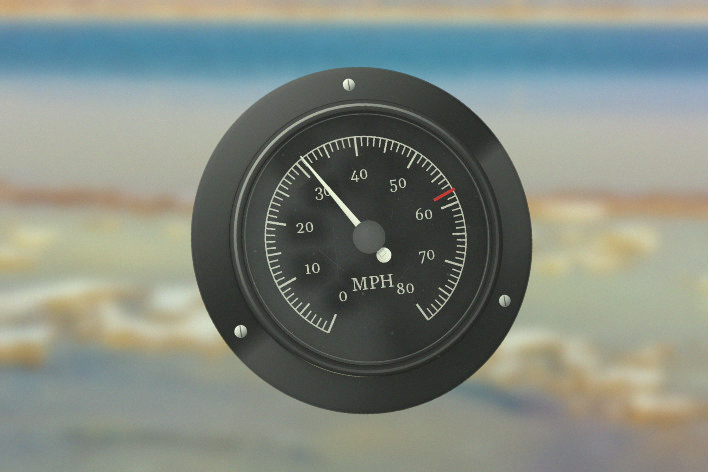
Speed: value=31 unit=mph
